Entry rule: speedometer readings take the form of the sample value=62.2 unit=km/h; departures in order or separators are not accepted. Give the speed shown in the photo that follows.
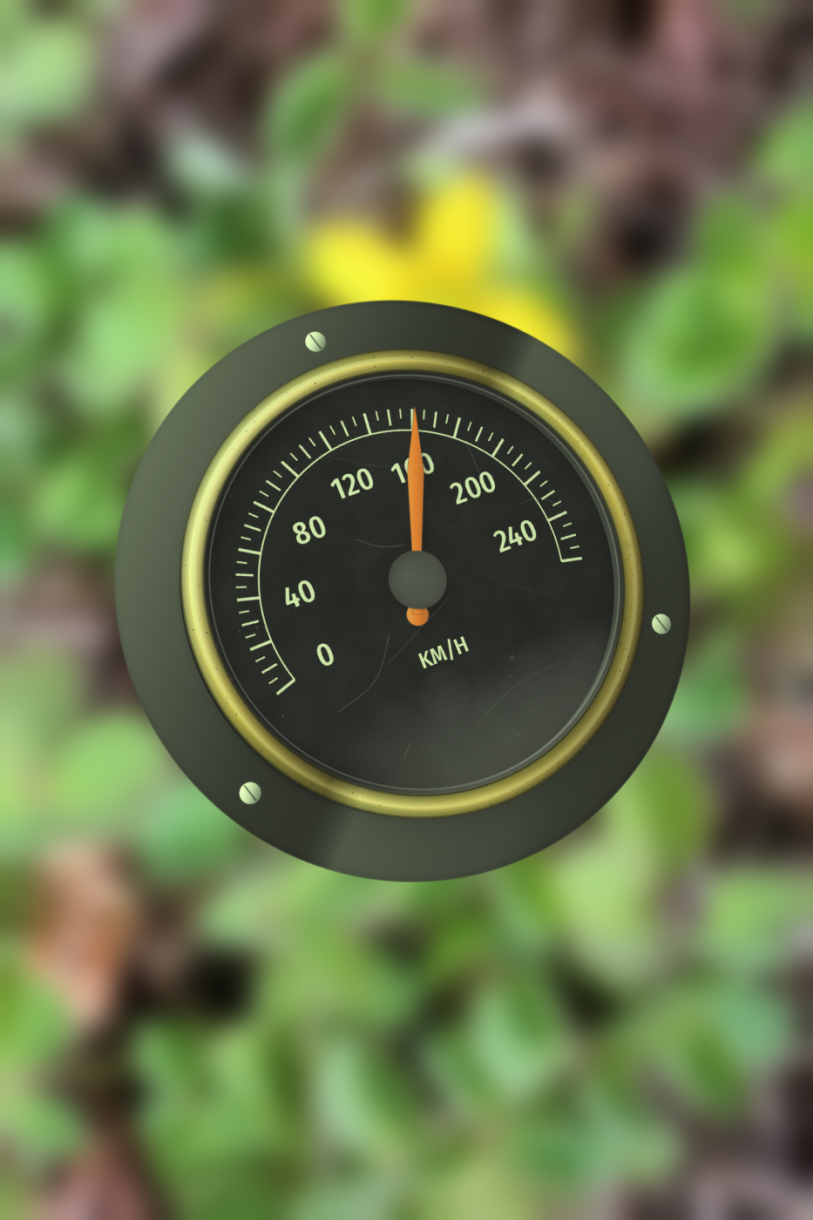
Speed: value=160 unit=km/h
